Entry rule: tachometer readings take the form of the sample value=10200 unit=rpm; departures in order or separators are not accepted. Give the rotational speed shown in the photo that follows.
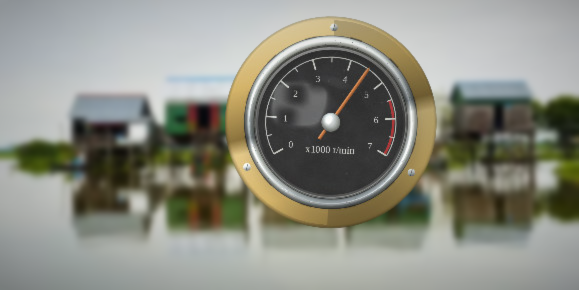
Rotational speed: value=4500 unit=rpm
